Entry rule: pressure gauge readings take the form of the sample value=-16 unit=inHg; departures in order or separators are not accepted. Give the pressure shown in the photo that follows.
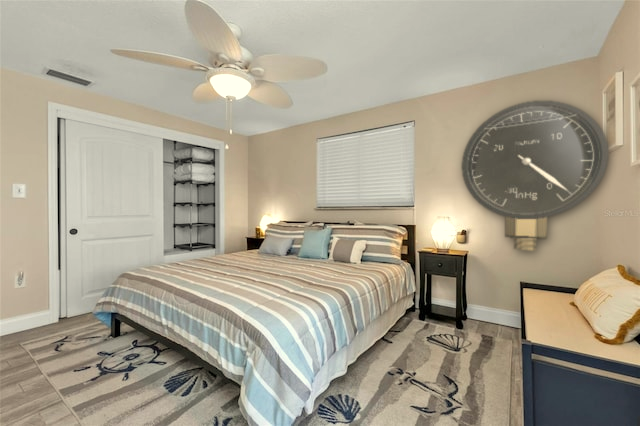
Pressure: value=-1 unit=inHg
